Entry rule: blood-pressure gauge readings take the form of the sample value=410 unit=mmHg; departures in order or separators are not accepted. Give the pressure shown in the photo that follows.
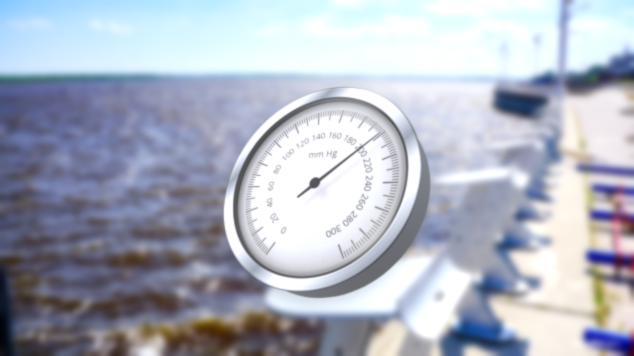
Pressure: value=200 unit=mmHg
